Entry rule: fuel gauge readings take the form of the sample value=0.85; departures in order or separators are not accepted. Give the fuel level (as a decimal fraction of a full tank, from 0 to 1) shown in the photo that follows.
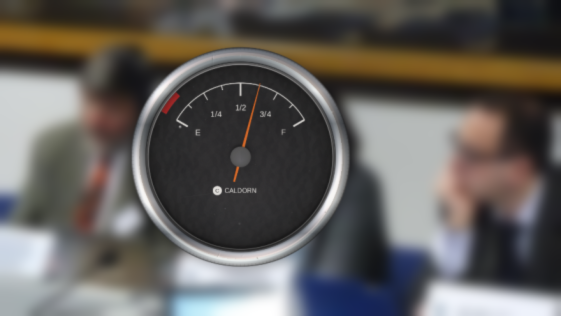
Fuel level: value=0.625
